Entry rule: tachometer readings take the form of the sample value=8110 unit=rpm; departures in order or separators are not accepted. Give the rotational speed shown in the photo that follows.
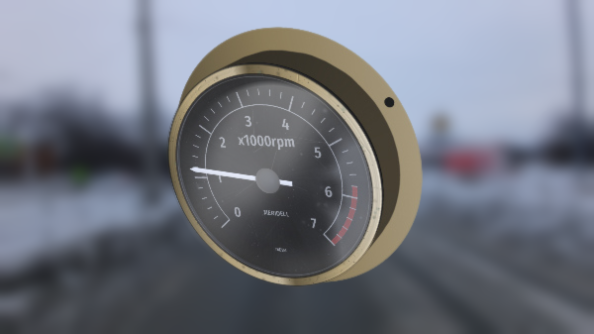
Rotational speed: value=1200 unit=rpm
